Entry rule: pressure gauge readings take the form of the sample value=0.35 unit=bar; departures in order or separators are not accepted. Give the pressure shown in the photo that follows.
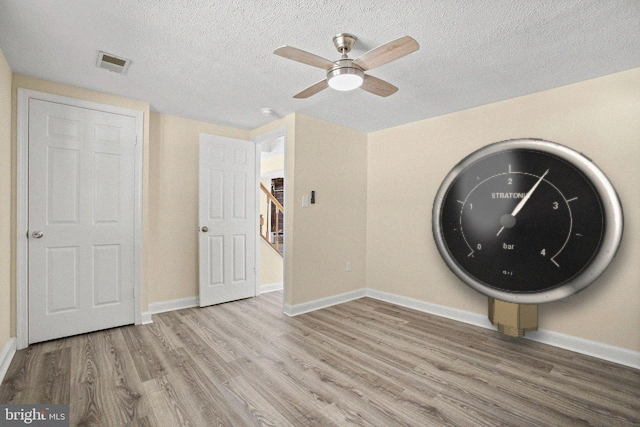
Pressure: value=2.5 unit=bar
